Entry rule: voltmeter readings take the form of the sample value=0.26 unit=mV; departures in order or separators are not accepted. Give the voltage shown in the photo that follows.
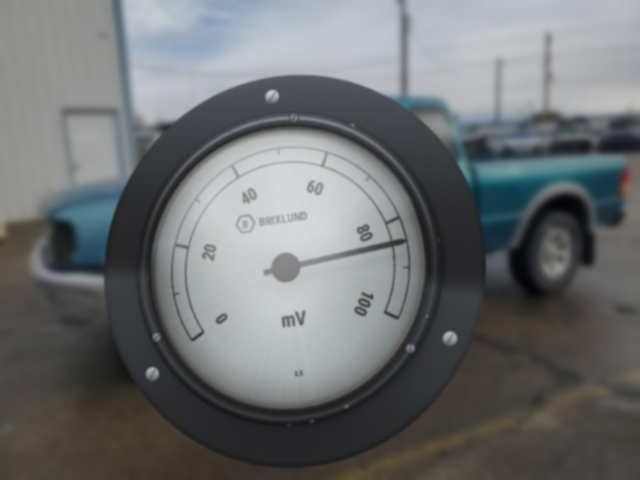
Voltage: value=85 unit=mV
